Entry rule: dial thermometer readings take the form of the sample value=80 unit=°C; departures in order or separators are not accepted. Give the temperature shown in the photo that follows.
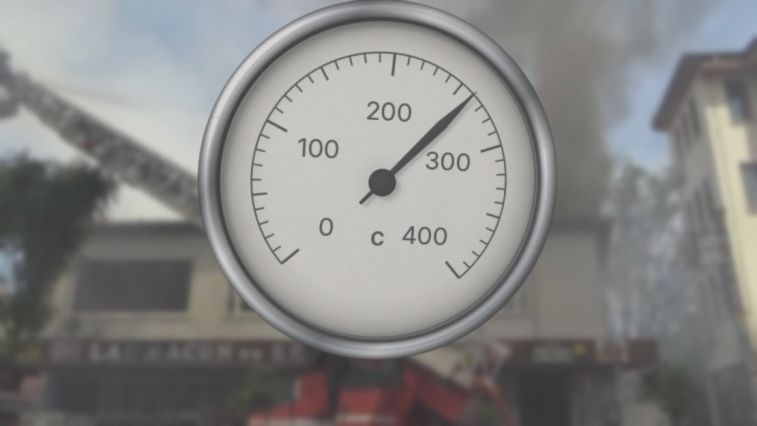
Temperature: value=260 unit=°C
